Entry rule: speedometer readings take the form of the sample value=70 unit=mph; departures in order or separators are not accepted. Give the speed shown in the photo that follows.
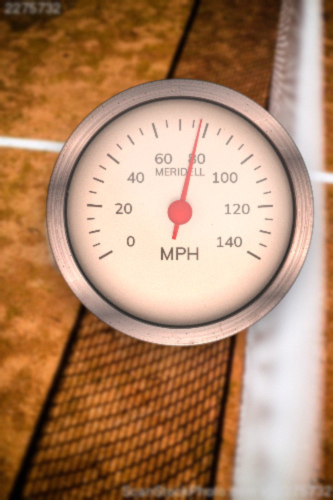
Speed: value=77.5 unit=mph
